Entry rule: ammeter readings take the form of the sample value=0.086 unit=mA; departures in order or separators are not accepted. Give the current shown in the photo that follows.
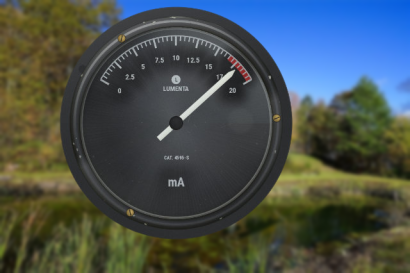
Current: value=18 unit=mA
